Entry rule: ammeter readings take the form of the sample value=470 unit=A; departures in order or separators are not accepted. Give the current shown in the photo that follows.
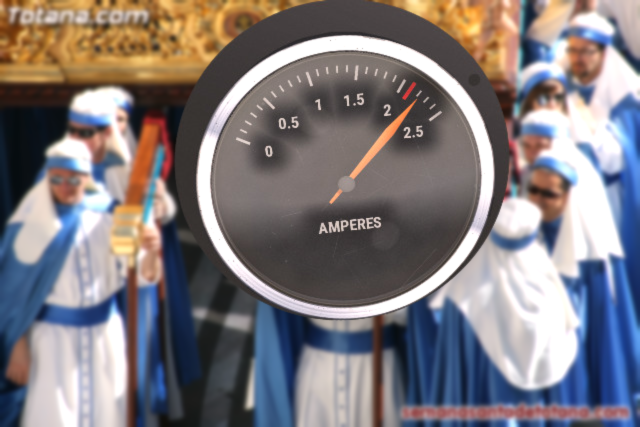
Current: value=2.2 unit=A
